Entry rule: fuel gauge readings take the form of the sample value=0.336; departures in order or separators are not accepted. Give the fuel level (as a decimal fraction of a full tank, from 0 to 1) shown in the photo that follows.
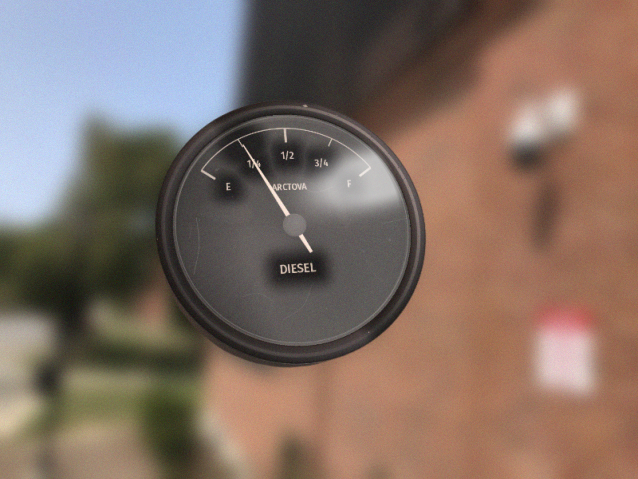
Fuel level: value=0.25
